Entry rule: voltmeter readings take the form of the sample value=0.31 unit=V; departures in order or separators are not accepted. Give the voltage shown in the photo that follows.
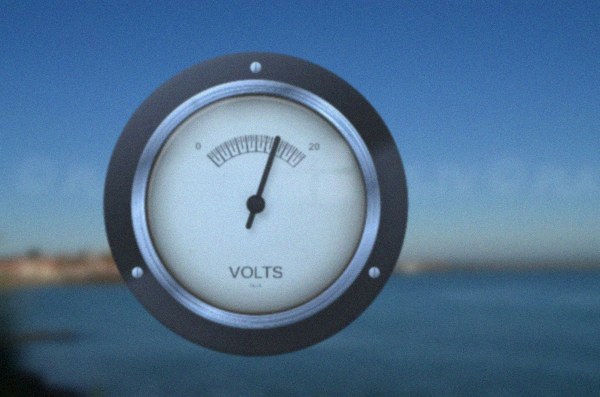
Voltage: value=14 unit=V
